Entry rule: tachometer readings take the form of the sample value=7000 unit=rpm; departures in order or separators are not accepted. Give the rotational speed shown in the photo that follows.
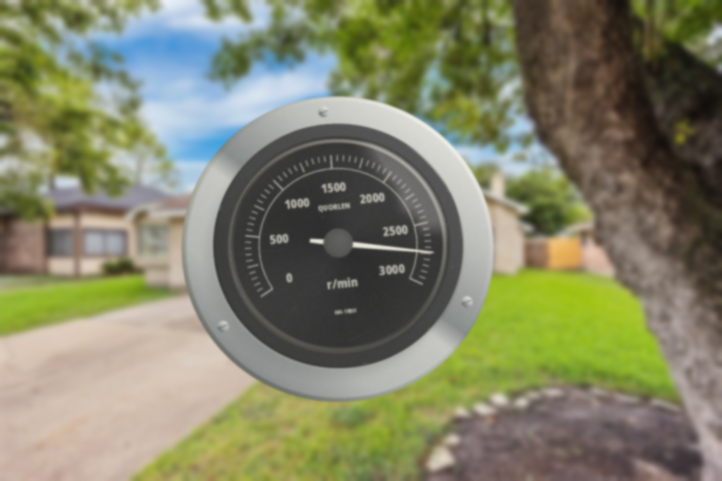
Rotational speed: value=2750 unit=rpm
